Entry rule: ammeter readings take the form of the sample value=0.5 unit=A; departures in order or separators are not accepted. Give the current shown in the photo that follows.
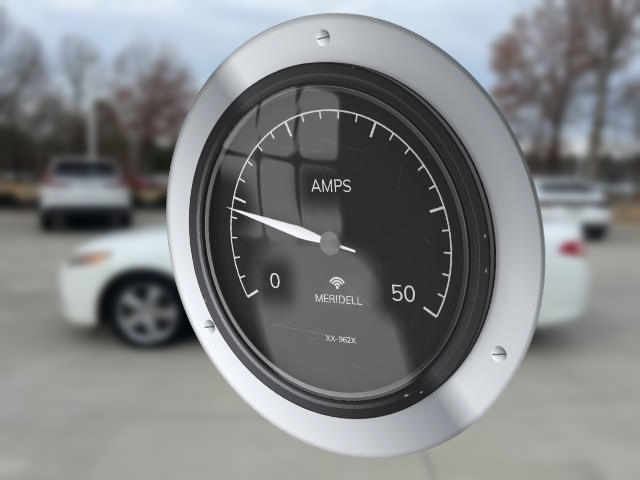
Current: value=9 unit=A
